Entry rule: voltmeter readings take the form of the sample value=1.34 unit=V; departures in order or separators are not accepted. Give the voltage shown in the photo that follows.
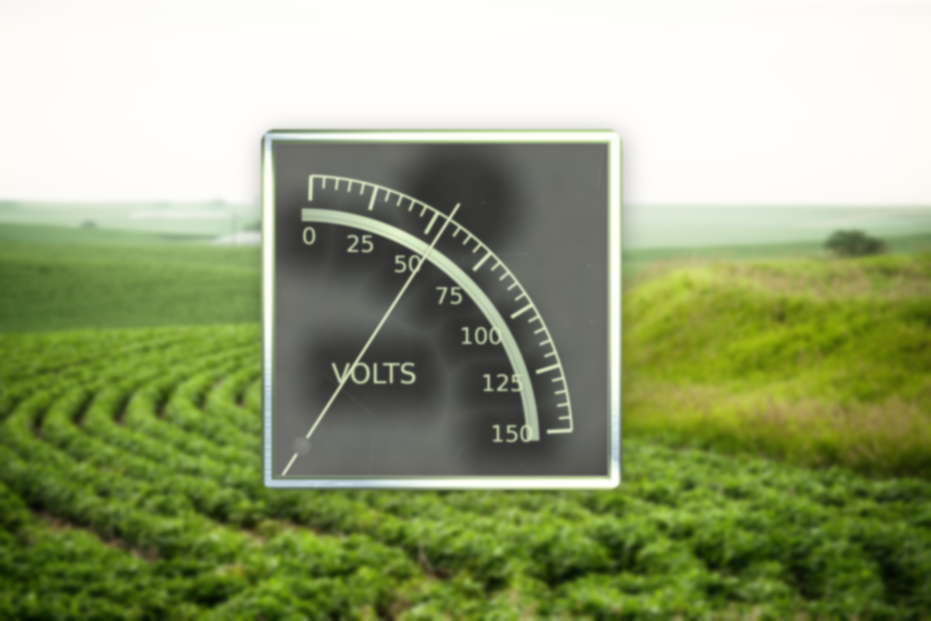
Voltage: value=55 unit=V
